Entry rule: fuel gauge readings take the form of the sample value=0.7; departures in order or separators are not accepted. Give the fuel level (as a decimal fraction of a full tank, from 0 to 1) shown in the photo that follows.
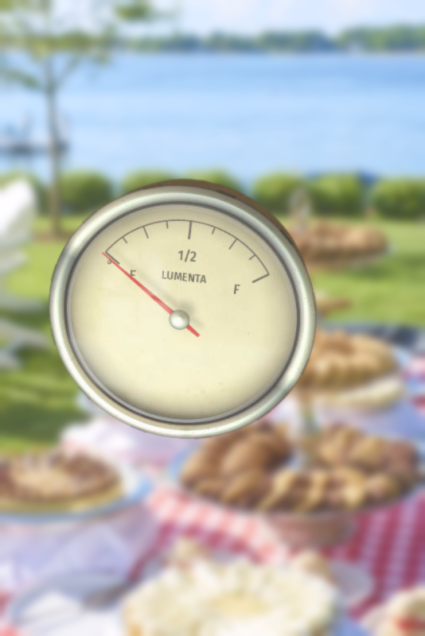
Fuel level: value=0
